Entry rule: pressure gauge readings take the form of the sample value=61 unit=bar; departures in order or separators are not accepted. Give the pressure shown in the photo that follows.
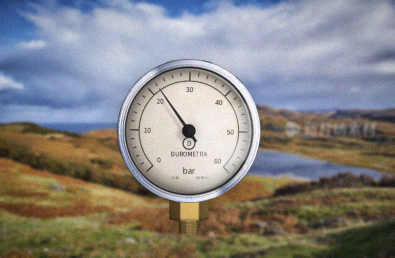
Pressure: value=22 unit=bar
